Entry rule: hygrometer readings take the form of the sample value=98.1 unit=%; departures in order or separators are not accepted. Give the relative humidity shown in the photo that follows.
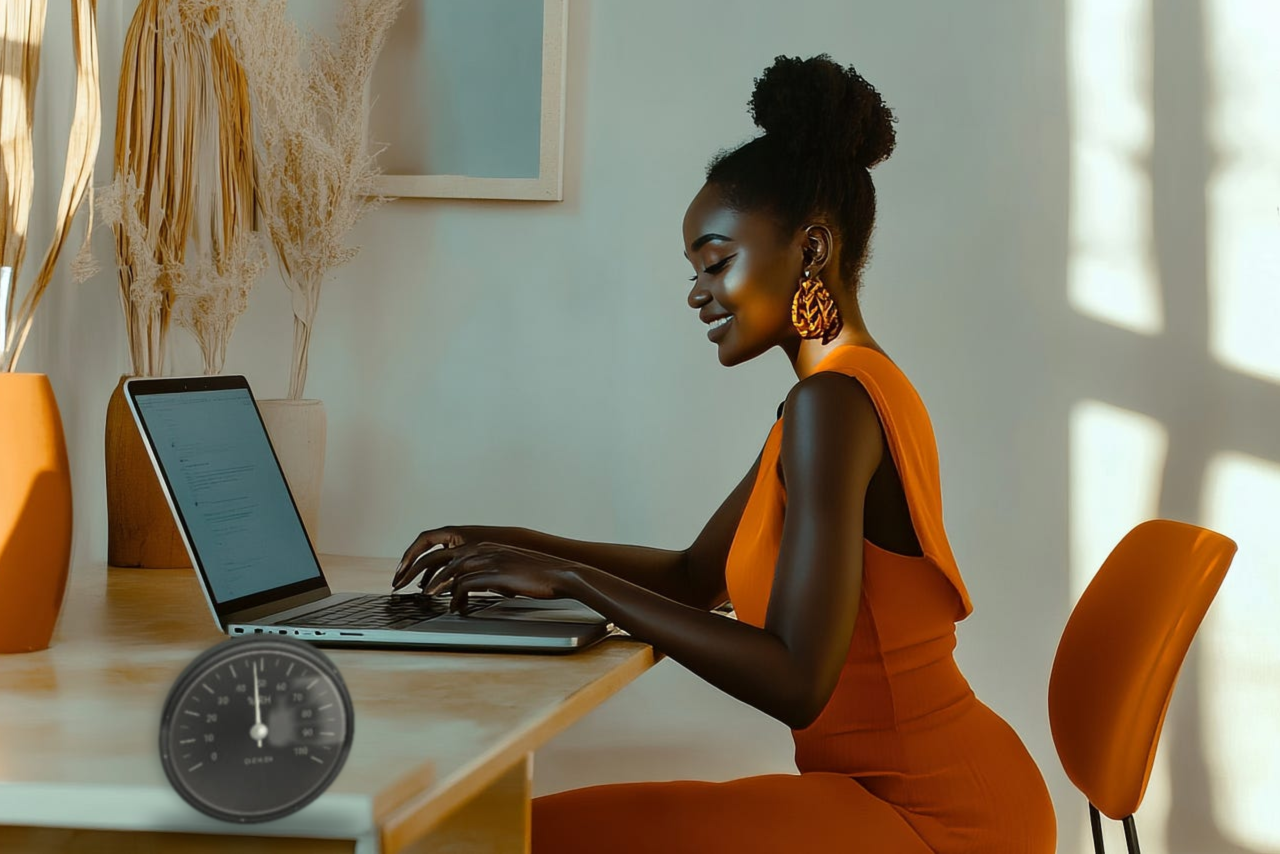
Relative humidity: value=47.5 unit=%
